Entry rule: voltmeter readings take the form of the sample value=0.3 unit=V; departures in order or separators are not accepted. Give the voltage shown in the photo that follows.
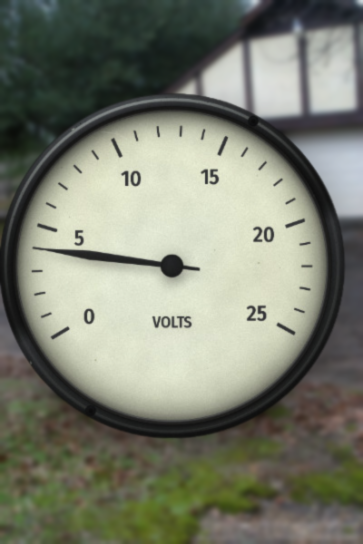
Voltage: value=4 unit=V
